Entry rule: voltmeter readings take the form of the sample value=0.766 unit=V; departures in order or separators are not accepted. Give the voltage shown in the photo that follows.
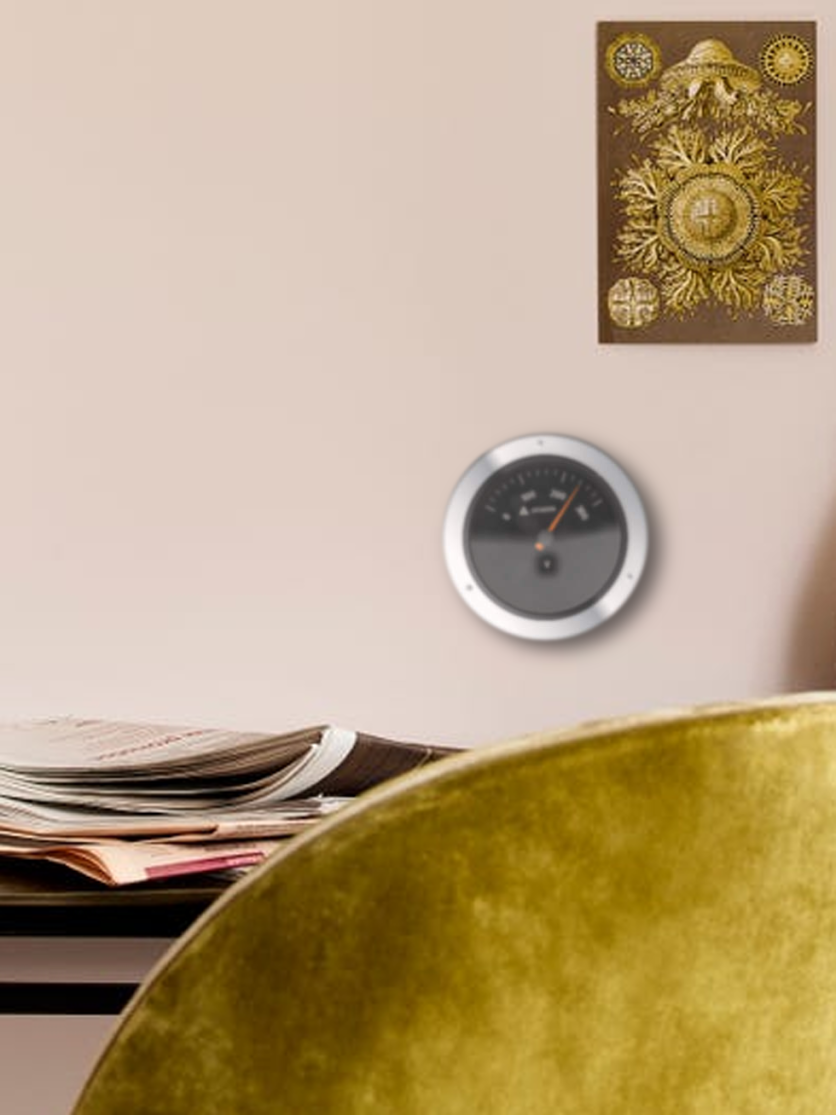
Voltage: value=240 unit=V
